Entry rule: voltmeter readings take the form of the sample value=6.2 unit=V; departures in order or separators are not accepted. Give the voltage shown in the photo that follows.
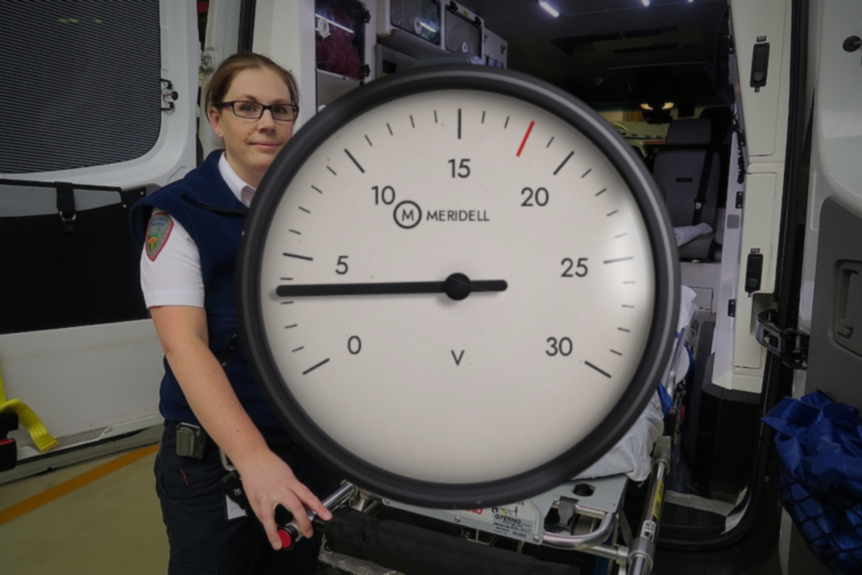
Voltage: value=3.5 unit=V
